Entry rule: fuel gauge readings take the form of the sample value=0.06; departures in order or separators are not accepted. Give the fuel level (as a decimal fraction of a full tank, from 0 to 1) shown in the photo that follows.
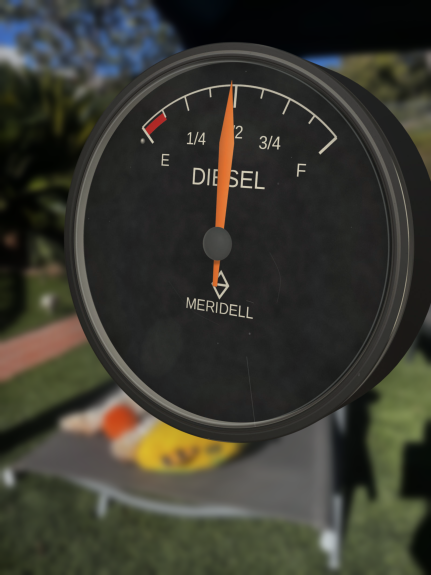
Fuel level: value=0.5
